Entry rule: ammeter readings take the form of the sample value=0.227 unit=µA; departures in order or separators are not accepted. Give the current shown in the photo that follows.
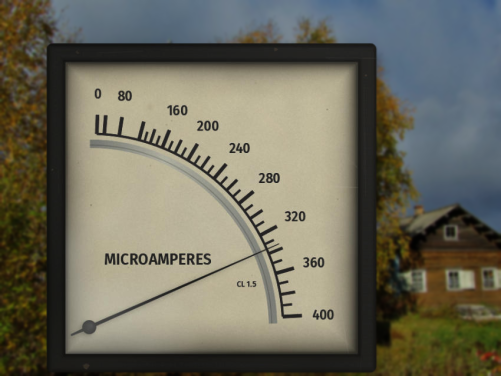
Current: value=335 unit=µA
